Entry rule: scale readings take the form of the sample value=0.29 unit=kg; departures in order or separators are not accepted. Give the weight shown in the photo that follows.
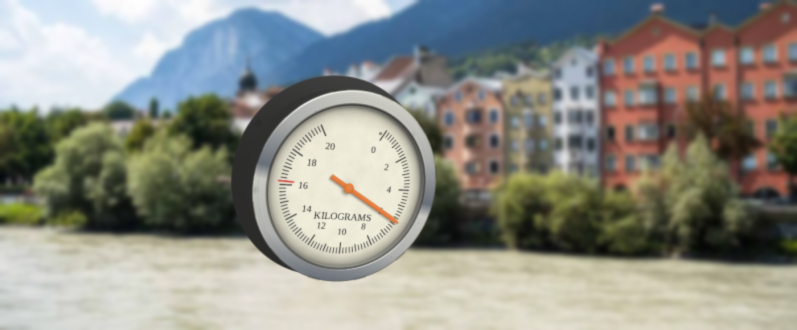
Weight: value=6 unit=kg
